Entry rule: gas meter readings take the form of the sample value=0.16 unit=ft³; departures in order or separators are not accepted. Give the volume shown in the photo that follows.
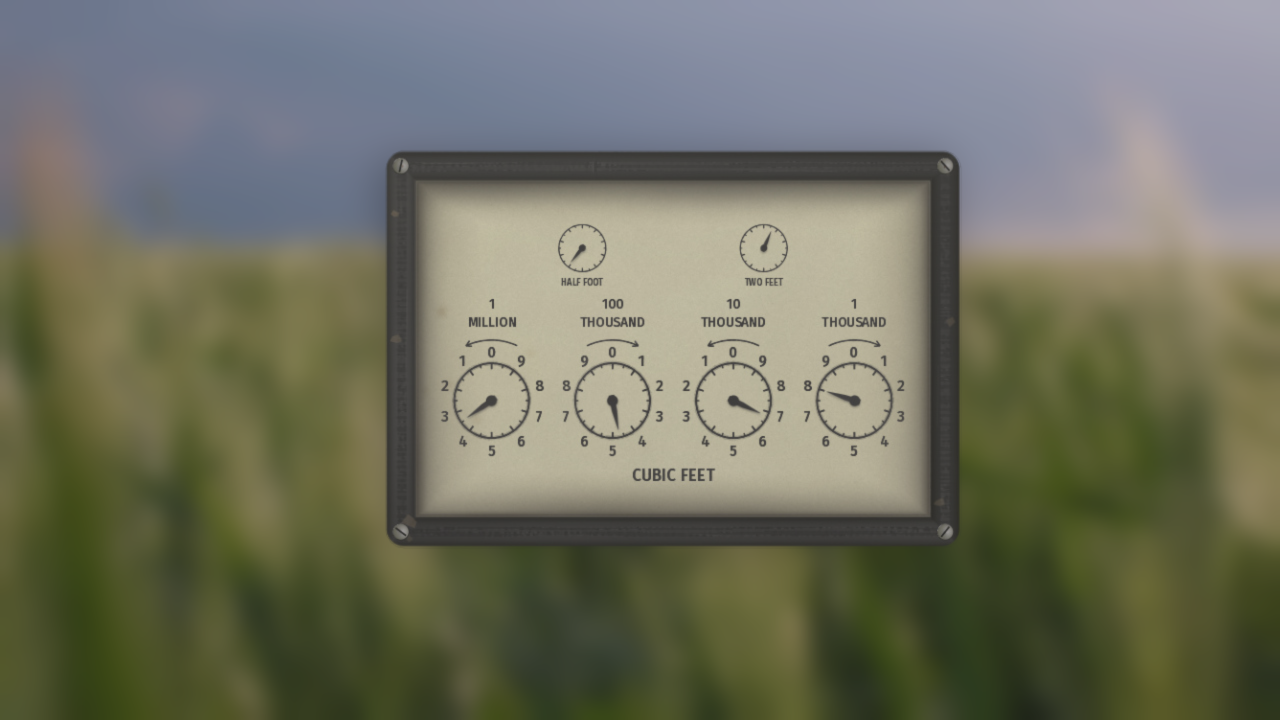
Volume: value=346800 unit=ft³
